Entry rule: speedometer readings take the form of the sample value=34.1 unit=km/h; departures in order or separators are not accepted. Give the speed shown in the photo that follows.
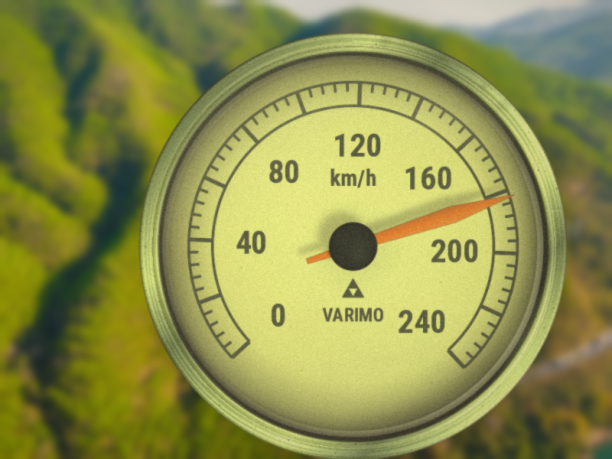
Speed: value=182 unit=km/h
